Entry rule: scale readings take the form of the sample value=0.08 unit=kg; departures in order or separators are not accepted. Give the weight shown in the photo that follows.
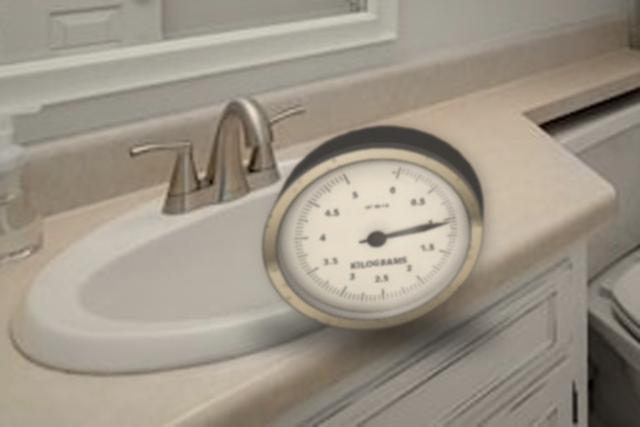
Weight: value=1 unit=kg
